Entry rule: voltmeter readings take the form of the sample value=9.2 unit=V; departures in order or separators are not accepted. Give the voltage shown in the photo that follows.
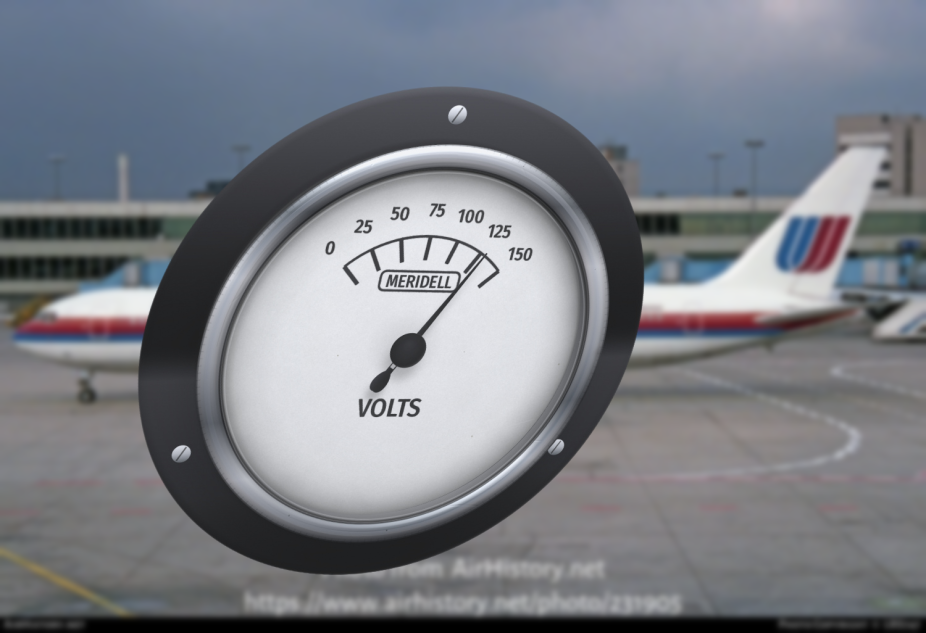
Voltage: value=125 unit=V
